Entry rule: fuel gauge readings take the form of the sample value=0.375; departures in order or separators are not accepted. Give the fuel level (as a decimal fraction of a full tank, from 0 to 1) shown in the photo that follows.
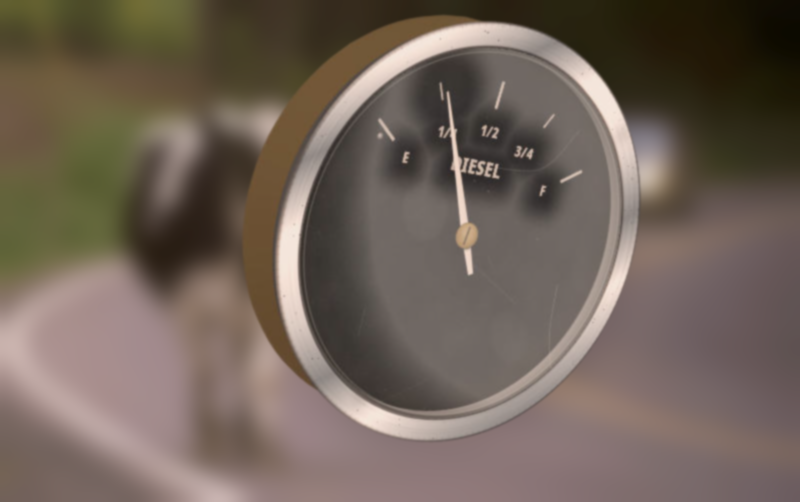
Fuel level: value=0.25
